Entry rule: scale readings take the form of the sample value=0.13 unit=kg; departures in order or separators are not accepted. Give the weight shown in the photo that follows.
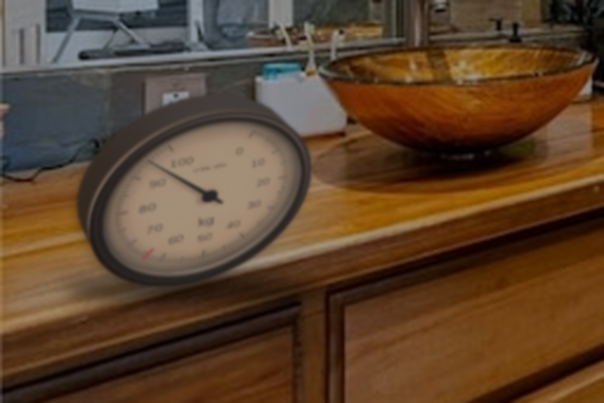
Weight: value=95 unit=kg
